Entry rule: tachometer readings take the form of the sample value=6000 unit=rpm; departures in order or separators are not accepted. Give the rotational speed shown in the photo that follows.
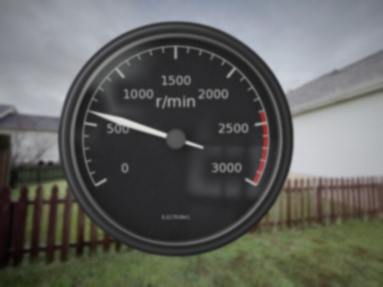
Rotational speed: value=600 unit=rpm
